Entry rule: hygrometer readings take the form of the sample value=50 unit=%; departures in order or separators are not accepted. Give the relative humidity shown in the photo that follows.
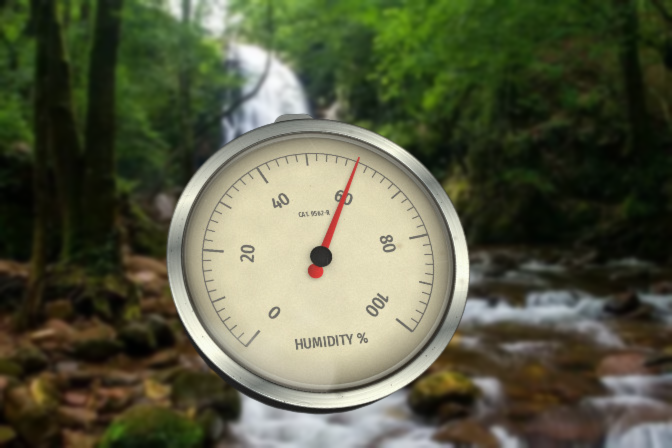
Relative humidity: value=60 unit=%
